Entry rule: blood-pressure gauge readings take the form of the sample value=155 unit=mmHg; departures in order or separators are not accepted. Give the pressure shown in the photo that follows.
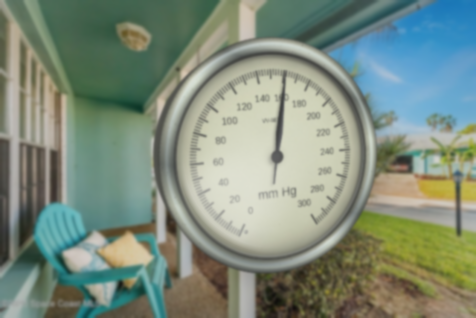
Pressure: value=160 unit=mmHg
